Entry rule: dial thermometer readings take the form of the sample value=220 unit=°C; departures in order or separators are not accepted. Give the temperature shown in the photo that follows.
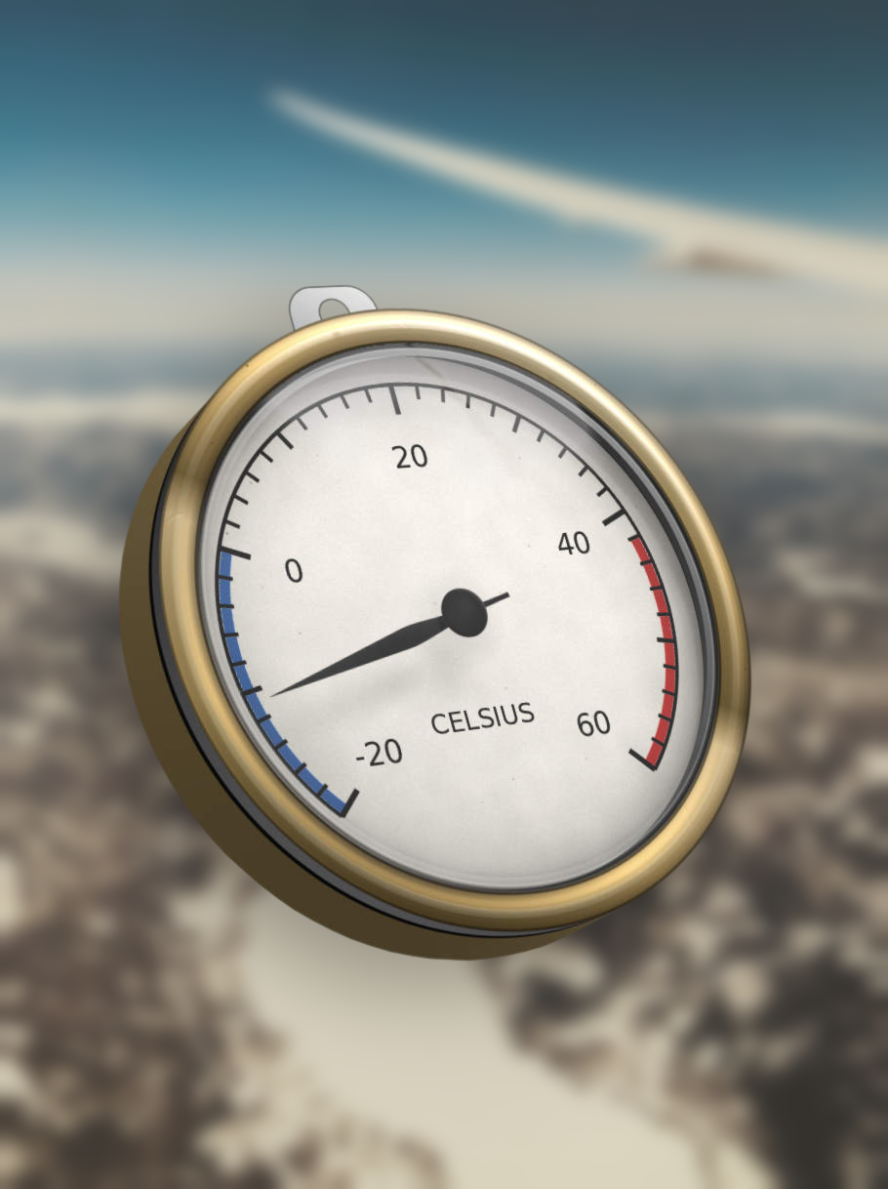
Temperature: value=-11 unit=°C
